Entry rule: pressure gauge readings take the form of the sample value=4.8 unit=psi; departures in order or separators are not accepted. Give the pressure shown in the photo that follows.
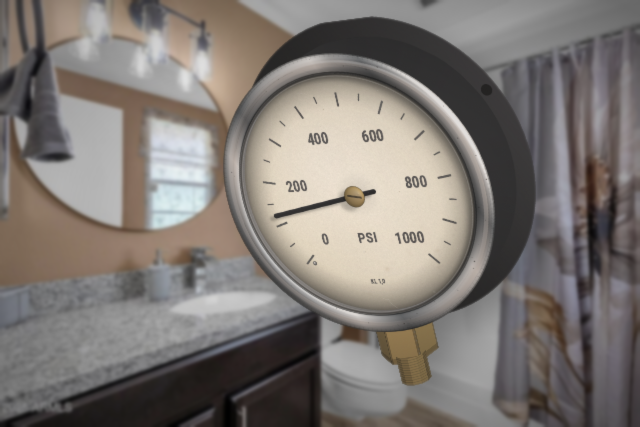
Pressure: value=125 unit=psi
